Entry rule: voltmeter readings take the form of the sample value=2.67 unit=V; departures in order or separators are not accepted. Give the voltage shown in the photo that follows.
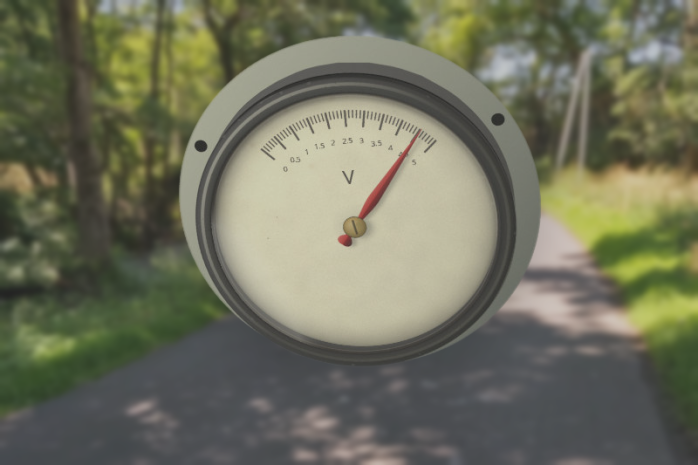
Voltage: value=4.5 unit=V
